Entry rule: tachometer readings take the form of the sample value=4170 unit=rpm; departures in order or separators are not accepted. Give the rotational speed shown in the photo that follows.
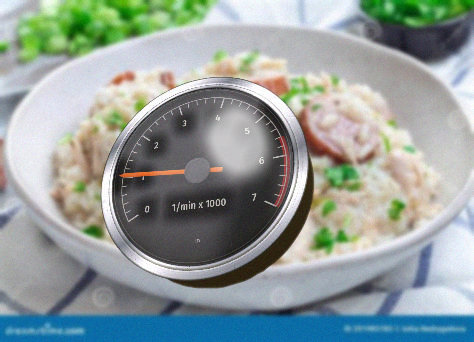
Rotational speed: value=1000 unit=rpm
